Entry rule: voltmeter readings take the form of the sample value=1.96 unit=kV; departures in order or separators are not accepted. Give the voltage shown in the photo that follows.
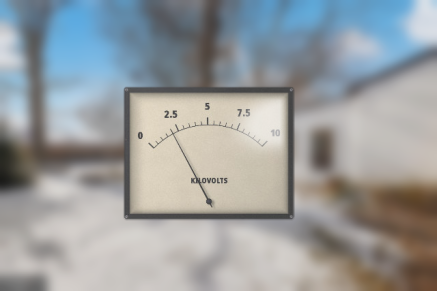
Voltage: value=2 unit=kV
